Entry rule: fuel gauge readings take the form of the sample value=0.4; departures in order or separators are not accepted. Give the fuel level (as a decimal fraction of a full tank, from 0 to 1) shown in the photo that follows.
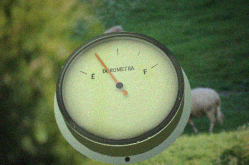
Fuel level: value=0.25
